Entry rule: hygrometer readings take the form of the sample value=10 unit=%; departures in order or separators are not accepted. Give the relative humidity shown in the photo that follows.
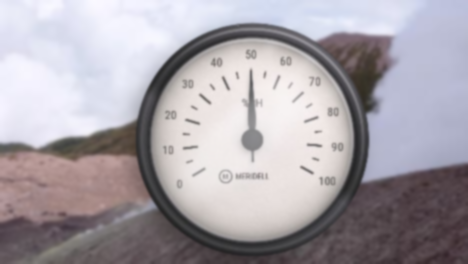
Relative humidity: value=50 unit=%
